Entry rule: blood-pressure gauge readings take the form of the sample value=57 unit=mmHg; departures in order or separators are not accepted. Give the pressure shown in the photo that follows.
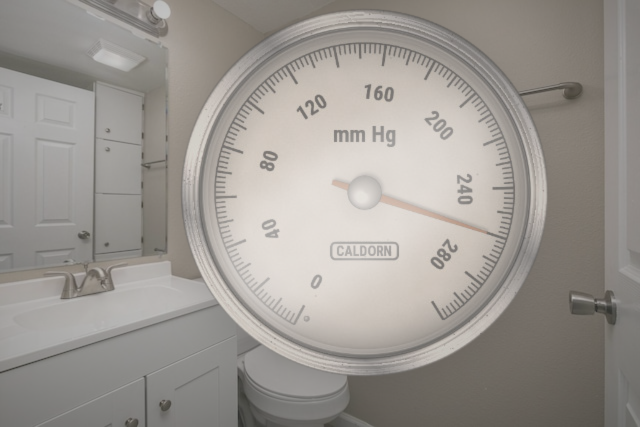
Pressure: value=260 unit=mmHg
